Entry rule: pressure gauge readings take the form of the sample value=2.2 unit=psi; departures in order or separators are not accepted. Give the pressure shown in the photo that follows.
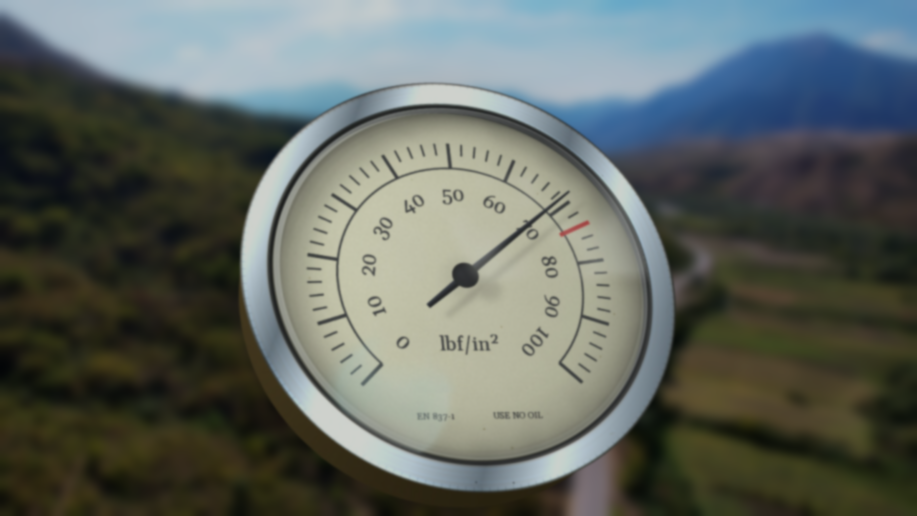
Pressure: value=69 unit=psi
